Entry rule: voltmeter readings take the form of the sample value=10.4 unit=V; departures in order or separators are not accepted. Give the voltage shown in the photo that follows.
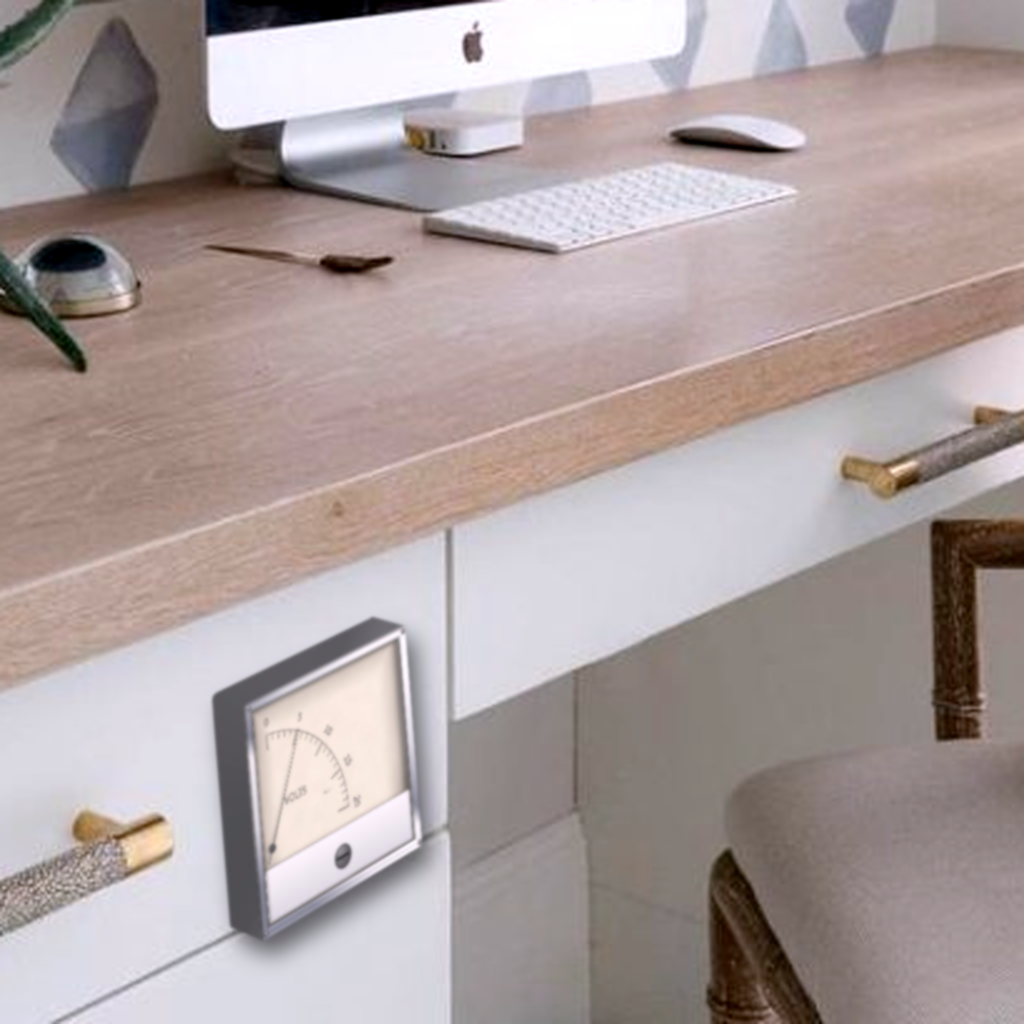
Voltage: value=5 unit=V
